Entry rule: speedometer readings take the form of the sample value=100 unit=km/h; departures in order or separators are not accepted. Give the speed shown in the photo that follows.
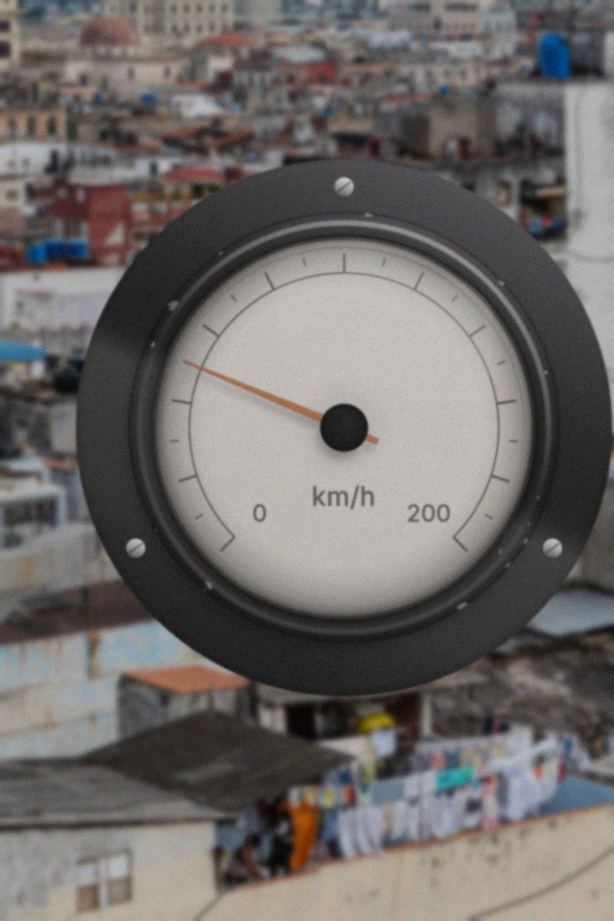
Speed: value=50 unit=km/h
